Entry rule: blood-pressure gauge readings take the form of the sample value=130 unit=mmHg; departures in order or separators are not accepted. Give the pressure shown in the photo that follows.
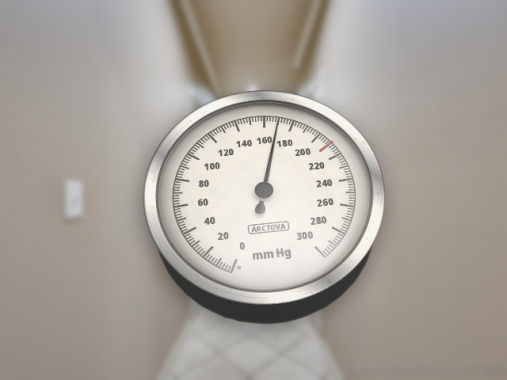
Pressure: value=170 unit=mmHg
